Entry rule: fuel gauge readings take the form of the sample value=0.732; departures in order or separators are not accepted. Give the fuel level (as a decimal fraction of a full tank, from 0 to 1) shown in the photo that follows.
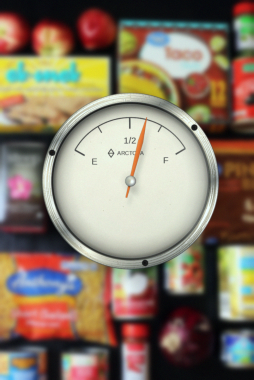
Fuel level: value=0.625
